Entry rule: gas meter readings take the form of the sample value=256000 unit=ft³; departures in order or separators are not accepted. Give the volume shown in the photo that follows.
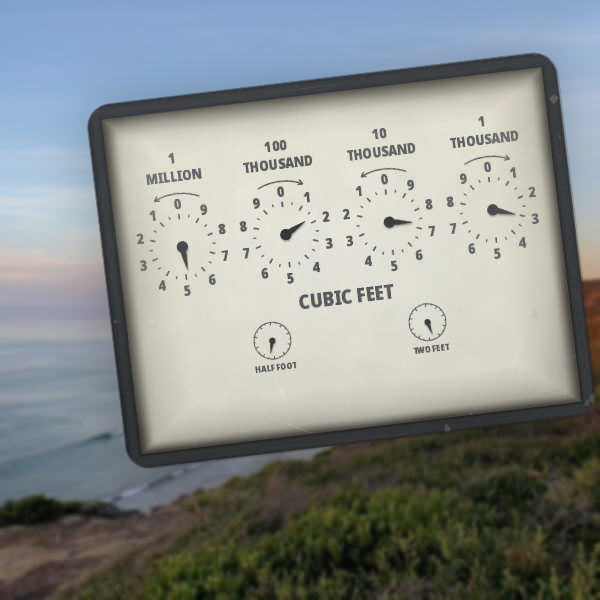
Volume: value=517300 unit=ft³
